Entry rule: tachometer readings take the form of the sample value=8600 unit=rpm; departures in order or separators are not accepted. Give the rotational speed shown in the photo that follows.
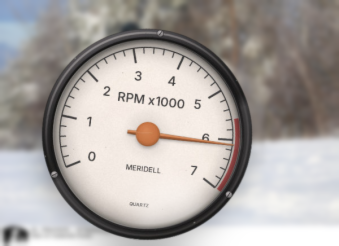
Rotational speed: value=6100 unit=rpm
